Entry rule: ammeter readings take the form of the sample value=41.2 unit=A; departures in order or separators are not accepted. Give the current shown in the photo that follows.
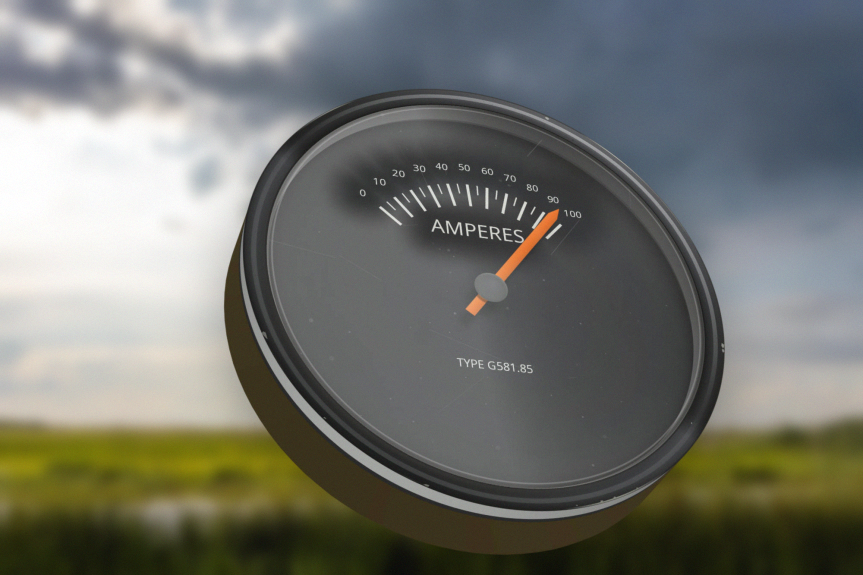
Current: value=95 unit=A
